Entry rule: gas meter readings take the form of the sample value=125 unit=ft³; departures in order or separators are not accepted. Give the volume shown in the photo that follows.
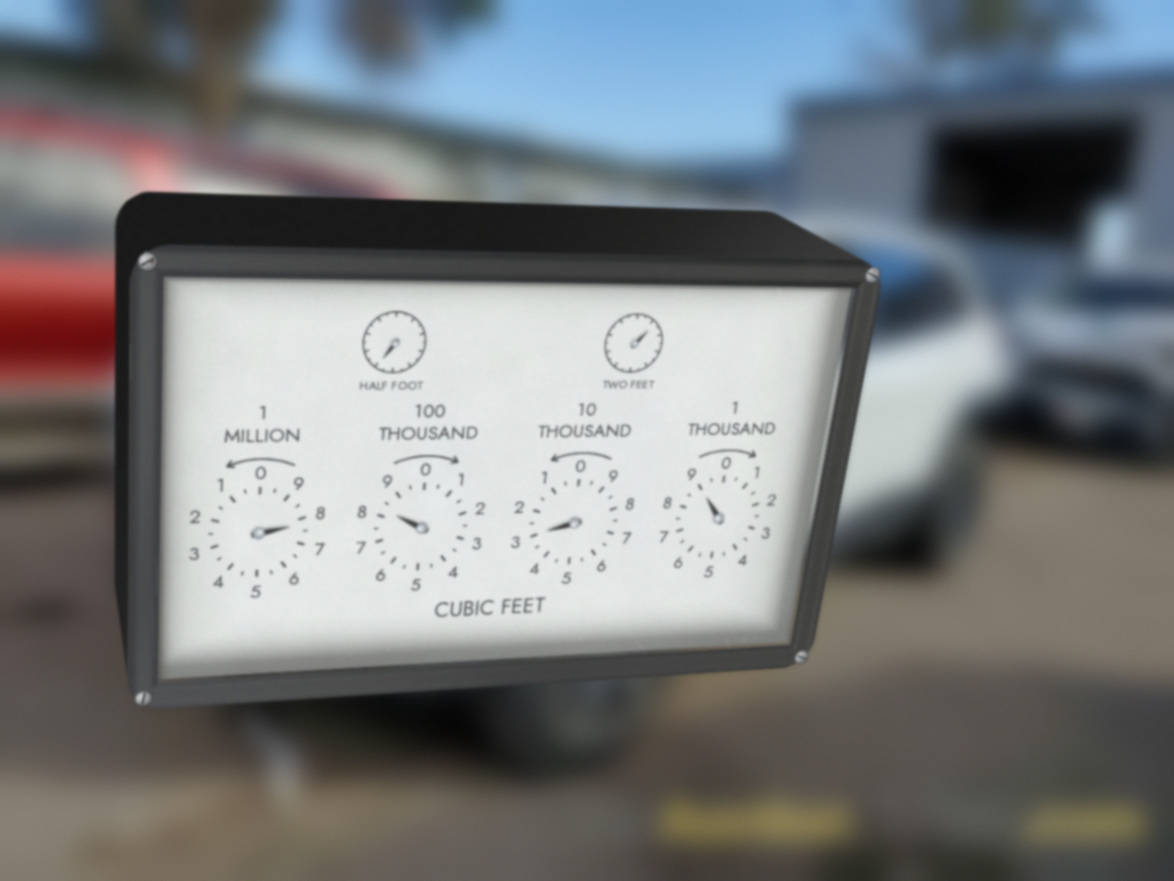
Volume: value=782900 unit=ft³
